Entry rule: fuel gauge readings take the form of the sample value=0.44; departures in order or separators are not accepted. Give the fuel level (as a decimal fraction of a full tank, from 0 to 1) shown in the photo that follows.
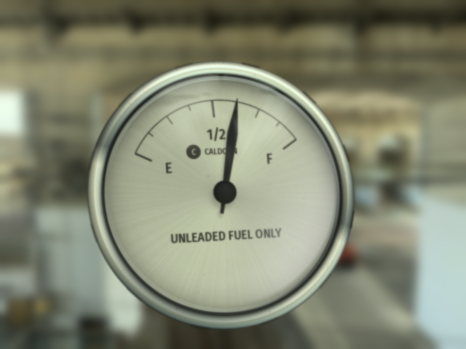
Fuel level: value=0.625
